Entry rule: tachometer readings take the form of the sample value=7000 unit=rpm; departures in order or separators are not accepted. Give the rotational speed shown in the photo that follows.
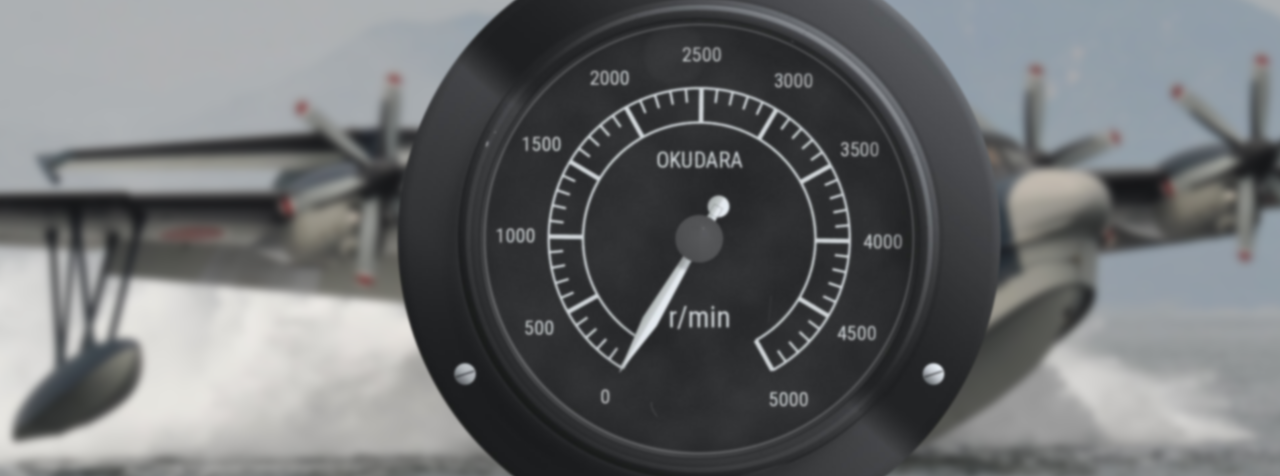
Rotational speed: value=0 unit=rpm
